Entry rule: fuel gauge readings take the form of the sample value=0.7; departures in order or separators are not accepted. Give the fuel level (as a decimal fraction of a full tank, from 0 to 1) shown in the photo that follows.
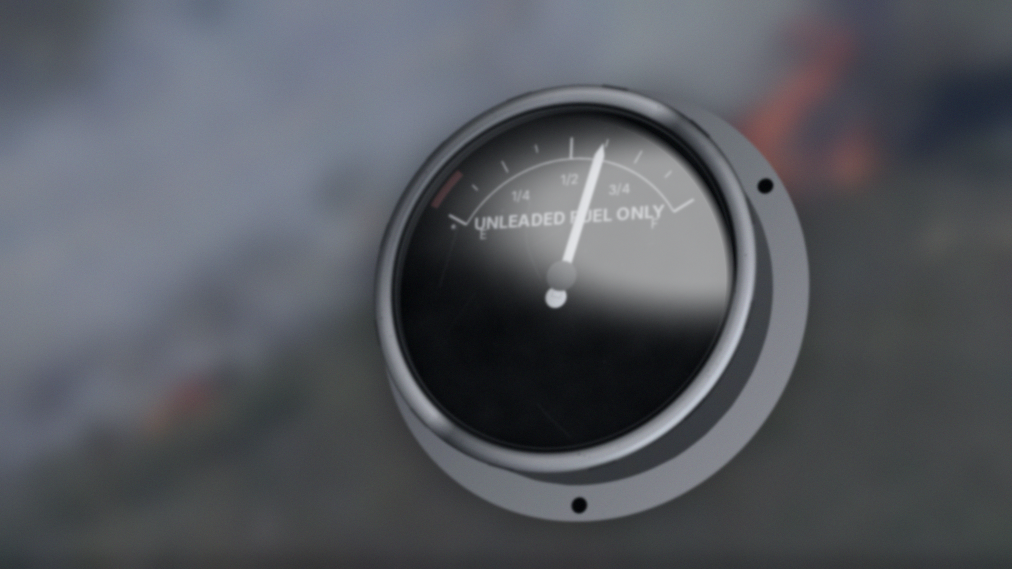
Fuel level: value=0.625
